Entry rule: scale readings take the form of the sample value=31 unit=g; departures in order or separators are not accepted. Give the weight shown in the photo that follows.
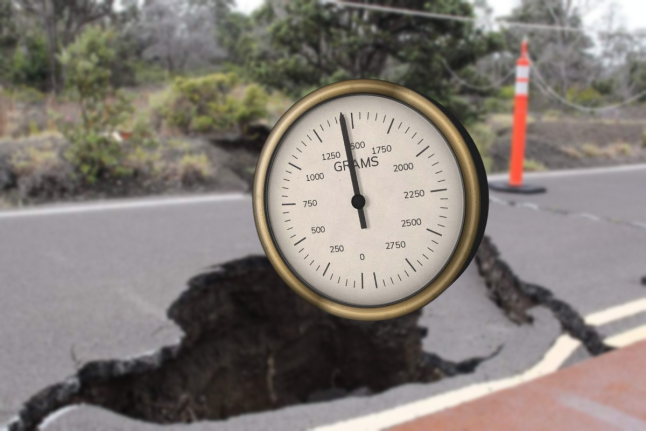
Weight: value=1450 unit=g
